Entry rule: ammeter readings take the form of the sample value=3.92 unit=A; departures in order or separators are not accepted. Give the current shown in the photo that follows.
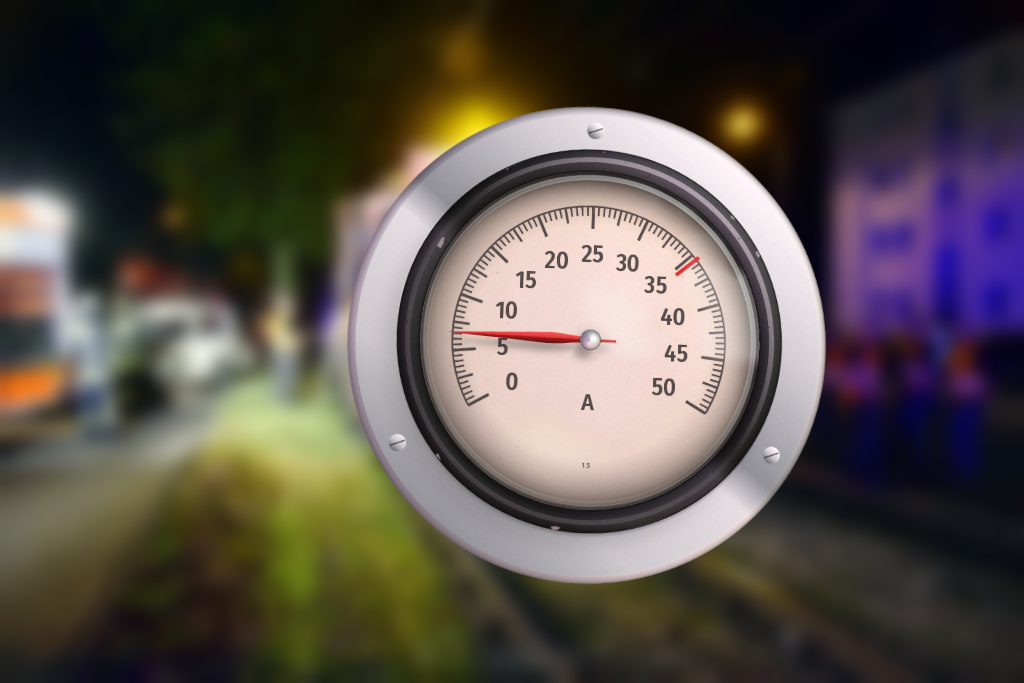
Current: value=6.5 unit=A
